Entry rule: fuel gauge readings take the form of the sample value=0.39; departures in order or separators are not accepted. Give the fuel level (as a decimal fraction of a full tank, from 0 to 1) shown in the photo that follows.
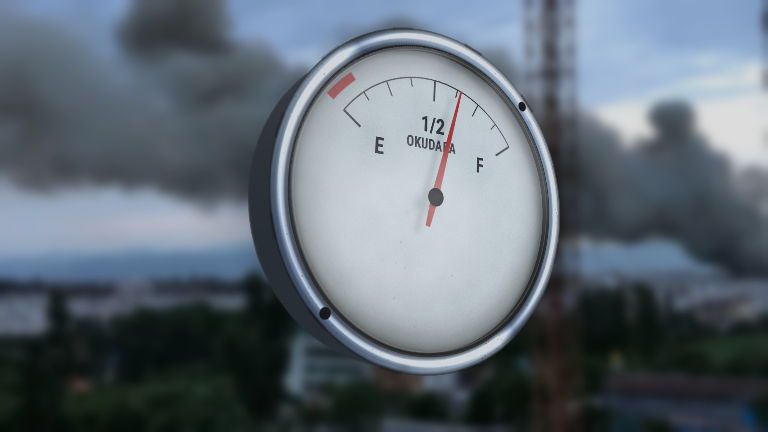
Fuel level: value=0.625
